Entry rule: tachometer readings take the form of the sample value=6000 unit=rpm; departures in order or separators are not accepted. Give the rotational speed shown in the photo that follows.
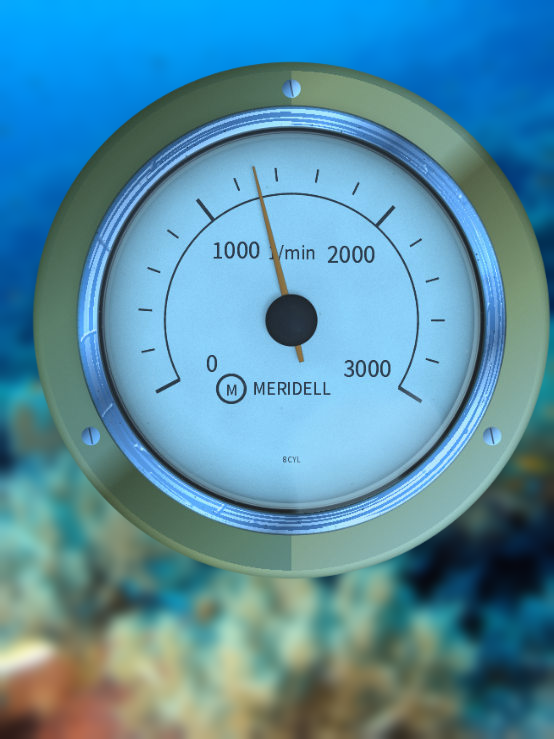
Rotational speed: value=1300 unit=rpm
